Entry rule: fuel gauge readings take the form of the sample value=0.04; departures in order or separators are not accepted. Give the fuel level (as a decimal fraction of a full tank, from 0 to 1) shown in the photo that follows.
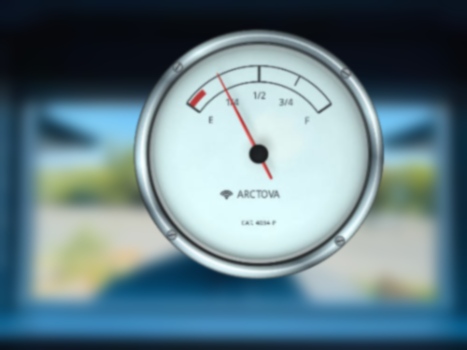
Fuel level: value=0.25
